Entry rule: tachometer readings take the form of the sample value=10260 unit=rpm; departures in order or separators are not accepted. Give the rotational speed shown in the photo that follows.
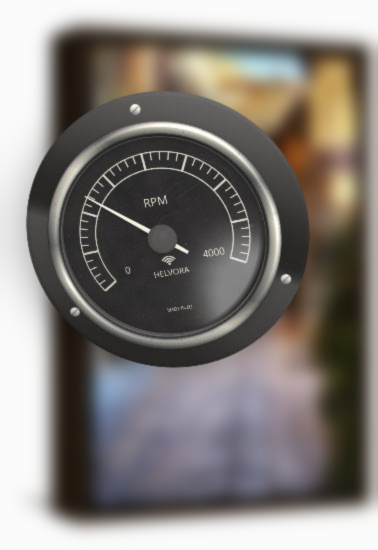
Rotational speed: value=1200 unit=rpm
